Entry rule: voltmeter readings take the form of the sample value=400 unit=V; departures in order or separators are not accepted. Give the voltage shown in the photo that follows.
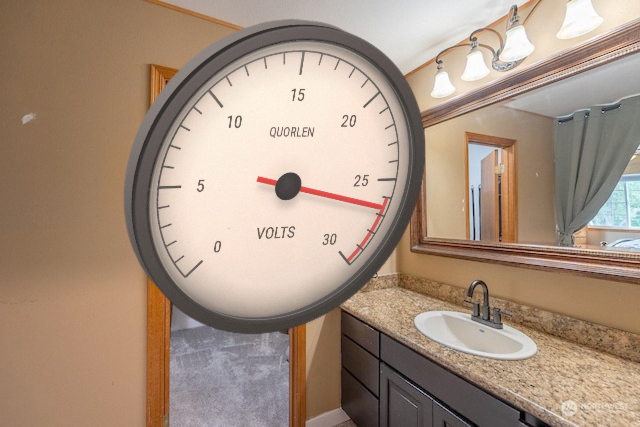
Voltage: value=26.5 unit=V
